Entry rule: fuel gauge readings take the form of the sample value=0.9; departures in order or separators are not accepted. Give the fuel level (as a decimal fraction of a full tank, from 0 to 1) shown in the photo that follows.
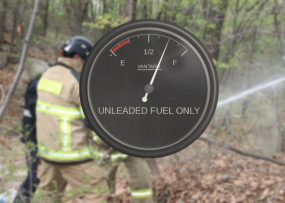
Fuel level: value=0.75
